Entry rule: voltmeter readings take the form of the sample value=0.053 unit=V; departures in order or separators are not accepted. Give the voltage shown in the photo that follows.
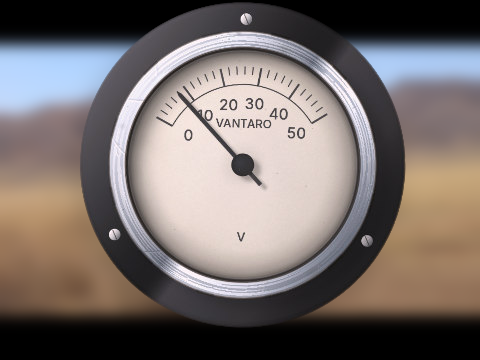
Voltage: value=8 unit=V
